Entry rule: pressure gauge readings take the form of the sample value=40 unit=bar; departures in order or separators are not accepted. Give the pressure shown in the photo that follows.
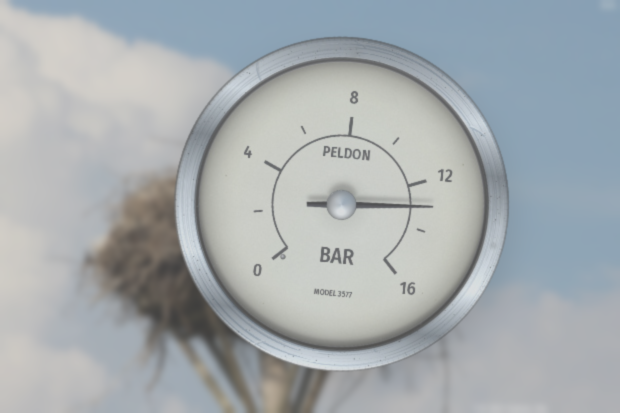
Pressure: value=13 unit=bar
